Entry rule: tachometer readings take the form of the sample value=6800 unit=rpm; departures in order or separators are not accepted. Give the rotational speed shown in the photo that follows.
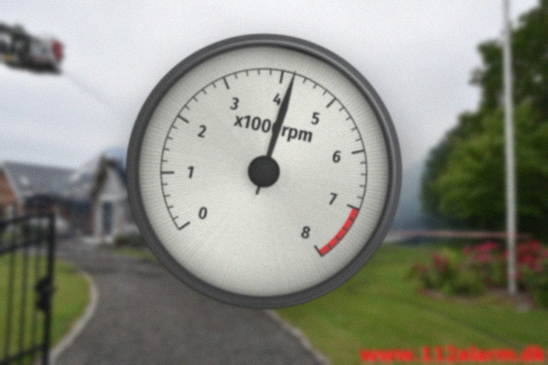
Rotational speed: value=4200 unit=rpm
